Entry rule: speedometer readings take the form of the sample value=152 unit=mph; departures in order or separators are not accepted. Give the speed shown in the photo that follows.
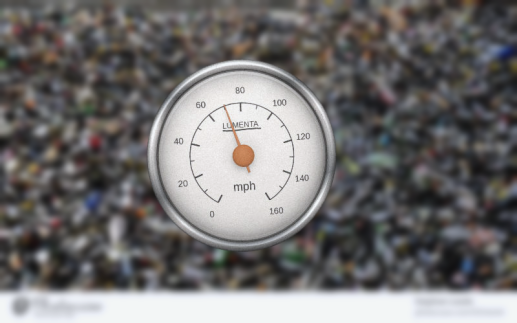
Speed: value=70 unit=mph
